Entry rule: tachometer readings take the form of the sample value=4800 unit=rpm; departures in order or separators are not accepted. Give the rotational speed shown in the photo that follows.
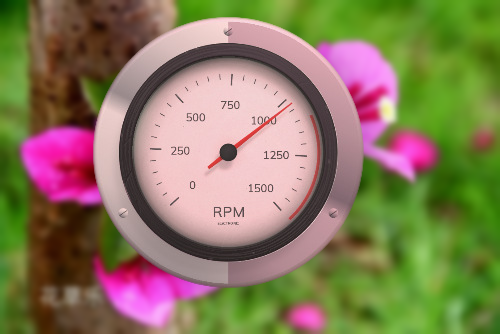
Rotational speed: value=1025 unit=rpm
